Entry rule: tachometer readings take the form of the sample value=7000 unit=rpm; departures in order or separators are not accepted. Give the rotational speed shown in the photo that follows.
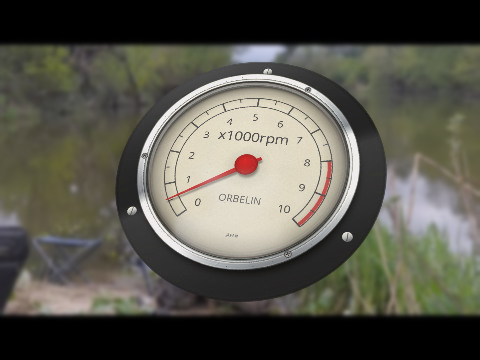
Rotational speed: value=500 unit=rpm
